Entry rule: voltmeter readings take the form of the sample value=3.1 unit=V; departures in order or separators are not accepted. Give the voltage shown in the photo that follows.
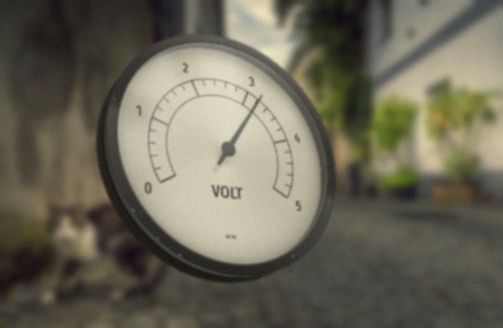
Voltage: value=3.2 unit=V
